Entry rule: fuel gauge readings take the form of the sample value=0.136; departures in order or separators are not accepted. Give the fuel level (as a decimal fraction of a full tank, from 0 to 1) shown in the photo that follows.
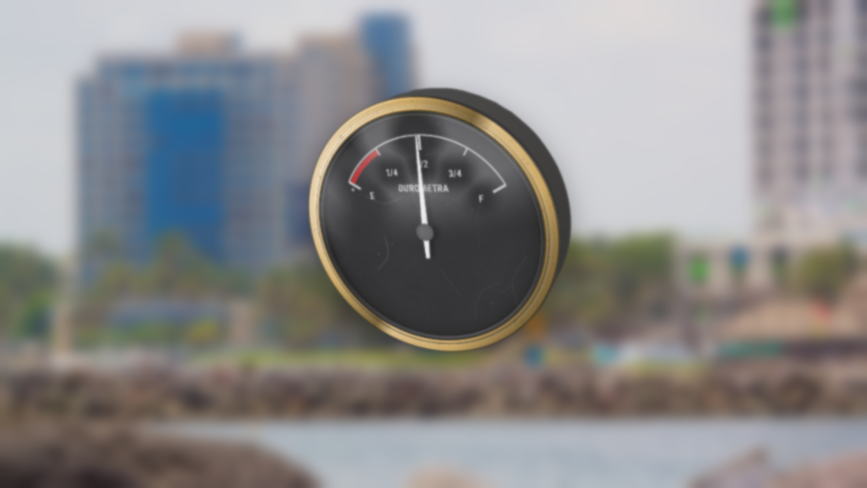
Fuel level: value=0.5
